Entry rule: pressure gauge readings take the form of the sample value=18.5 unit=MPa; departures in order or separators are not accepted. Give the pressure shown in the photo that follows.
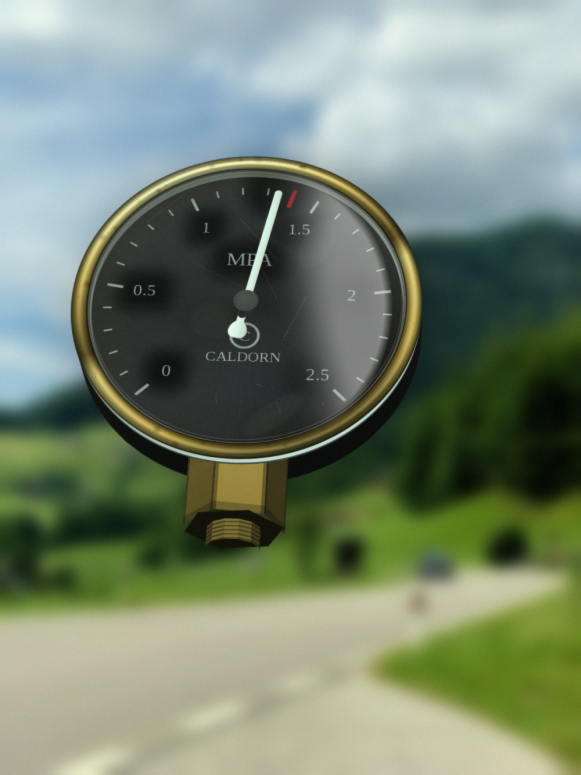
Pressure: value=1.35 unit=MPa
